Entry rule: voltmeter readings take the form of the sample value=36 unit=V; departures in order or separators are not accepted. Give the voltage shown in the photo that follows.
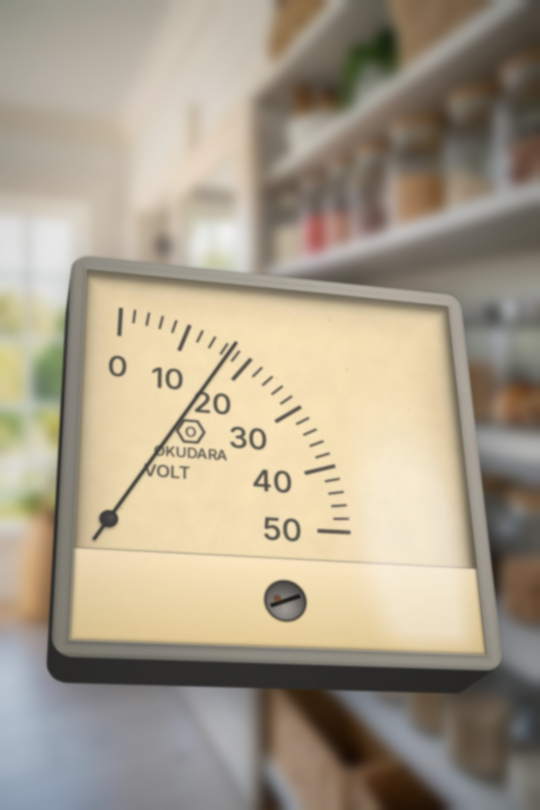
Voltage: value=17 unit=V
